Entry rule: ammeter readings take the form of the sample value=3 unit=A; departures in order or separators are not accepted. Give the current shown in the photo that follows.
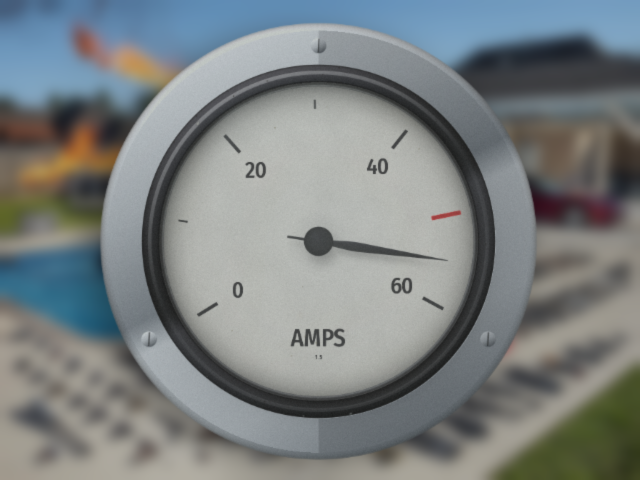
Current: value=55 unit=A
